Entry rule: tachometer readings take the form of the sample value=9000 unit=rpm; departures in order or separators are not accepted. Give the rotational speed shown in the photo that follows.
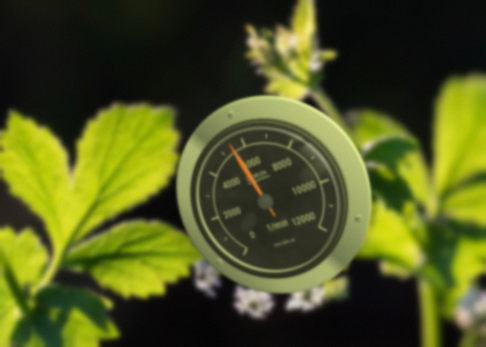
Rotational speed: value=5500 unit=rpm
